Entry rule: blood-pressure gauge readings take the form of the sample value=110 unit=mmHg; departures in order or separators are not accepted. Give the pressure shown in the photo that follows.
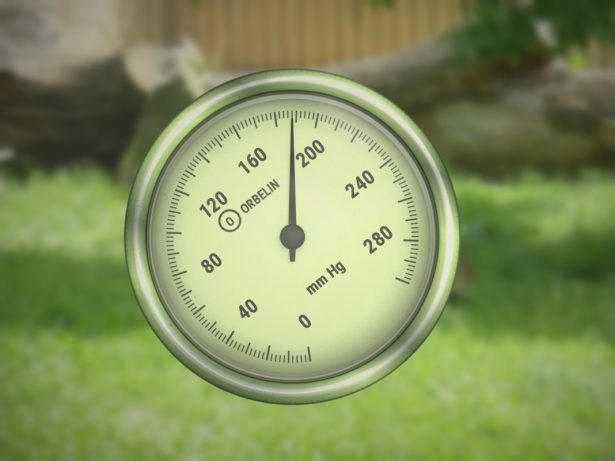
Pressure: value=188 unit=mmHg
